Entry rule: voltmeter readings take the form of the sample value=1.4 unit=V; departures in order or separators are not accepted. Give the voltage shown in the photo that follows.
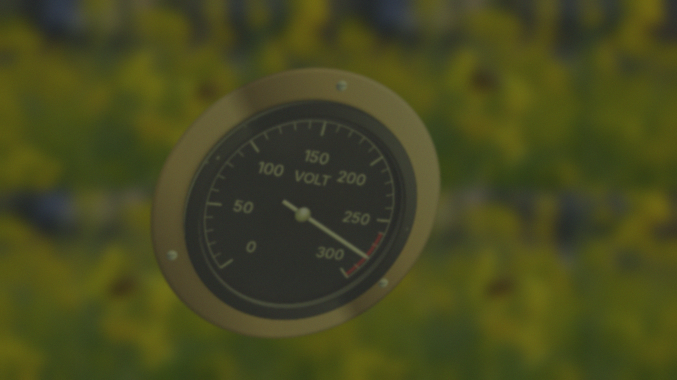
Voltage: value=280 unit=V
